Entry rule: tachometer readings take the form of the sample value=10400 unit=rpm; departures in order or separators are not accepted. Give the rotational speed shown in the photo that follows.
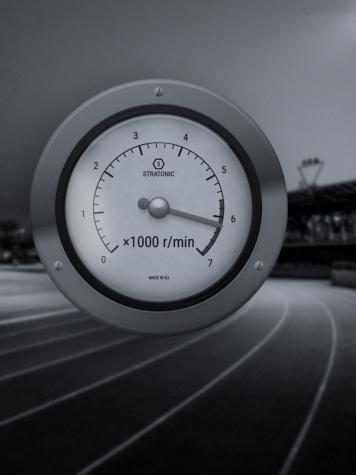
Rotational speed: value=6200 unit=rpm
